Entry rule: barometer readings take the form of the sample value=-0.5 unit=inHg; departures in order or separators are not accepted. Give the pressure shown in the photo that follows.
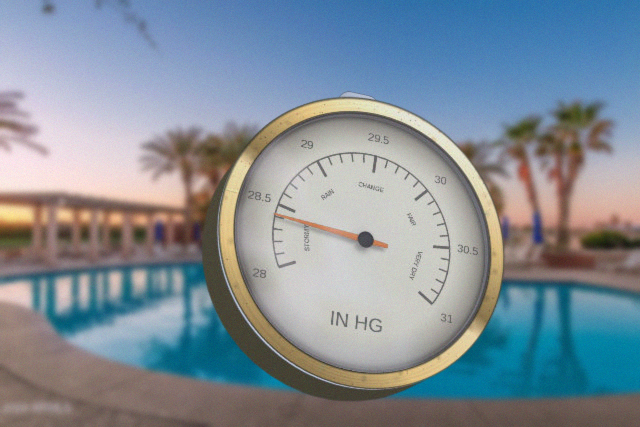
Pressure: value=28.4 unit=inHg
